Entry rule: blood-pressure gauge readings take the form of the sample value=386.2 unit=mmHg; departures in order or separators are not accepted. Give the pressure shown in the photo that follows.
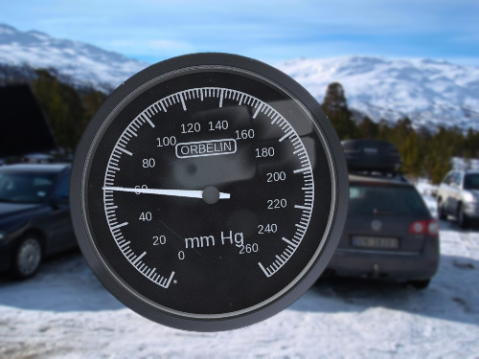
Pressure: value=60 unit=mmHg
